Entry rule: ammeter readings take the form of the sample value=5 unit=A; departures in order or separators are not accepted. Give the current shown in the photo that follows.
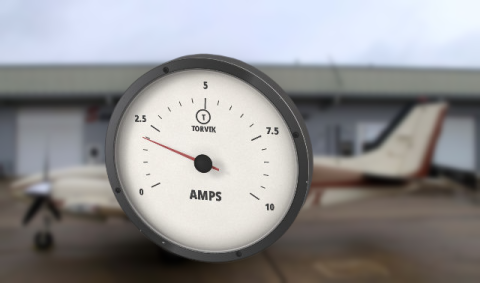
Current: value=2 unit=A
